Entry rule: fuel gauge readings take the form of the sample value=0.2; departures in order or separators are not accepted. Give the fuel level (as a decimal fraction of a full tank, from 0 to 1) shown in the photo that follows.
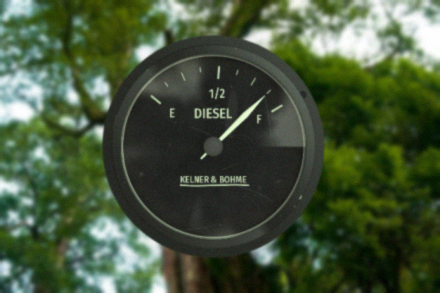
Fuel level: value=0.875
